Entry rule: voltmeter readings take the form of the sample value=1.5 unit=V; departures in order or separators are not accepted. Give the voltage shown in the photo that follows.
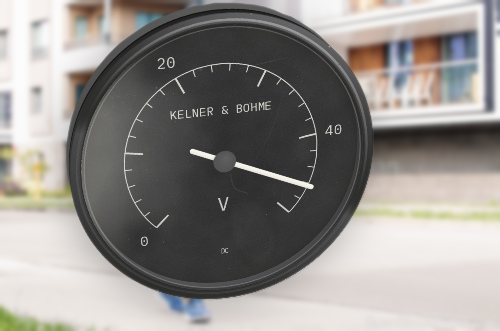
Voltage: value=46 unit=V
